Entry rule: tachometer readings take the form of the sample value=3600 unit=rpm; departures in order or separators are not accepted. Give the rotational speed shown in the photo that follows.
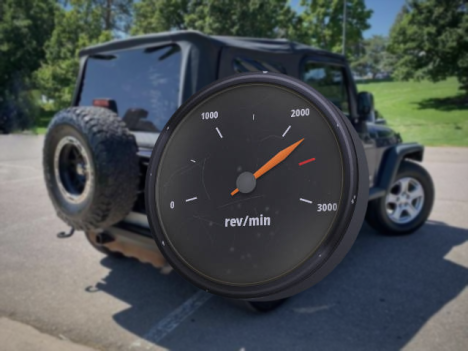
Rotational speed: value=2250 unit=rpm
